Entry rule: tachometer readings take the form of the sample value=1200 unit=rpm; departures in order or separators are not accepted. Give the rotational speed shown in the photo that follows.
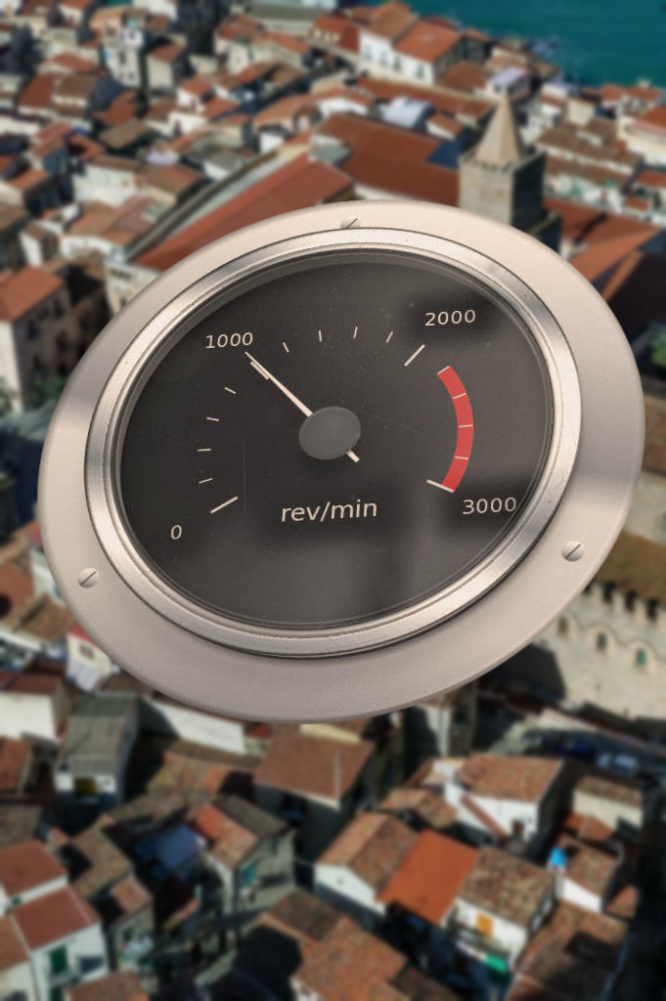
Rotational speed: value=1000 unit=rpm
